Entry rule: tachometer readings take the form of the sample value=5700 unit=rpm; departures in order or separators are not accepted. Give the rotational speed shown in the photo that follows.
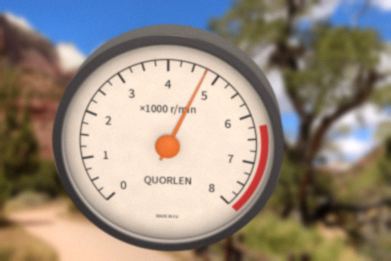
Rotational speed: value=4750 unit=rpm
